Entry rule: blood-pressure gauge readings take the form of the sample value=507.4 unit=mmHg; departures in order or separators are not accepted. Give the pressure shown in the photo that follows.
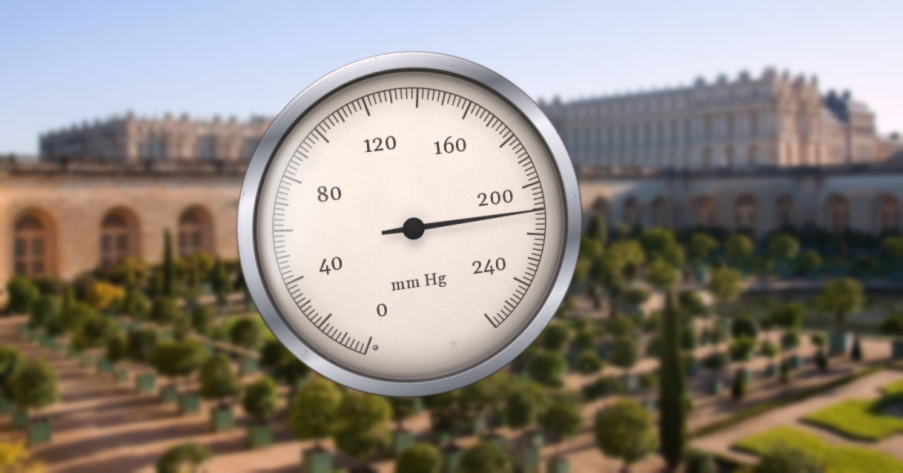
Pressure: value=210 unit=mmHg
